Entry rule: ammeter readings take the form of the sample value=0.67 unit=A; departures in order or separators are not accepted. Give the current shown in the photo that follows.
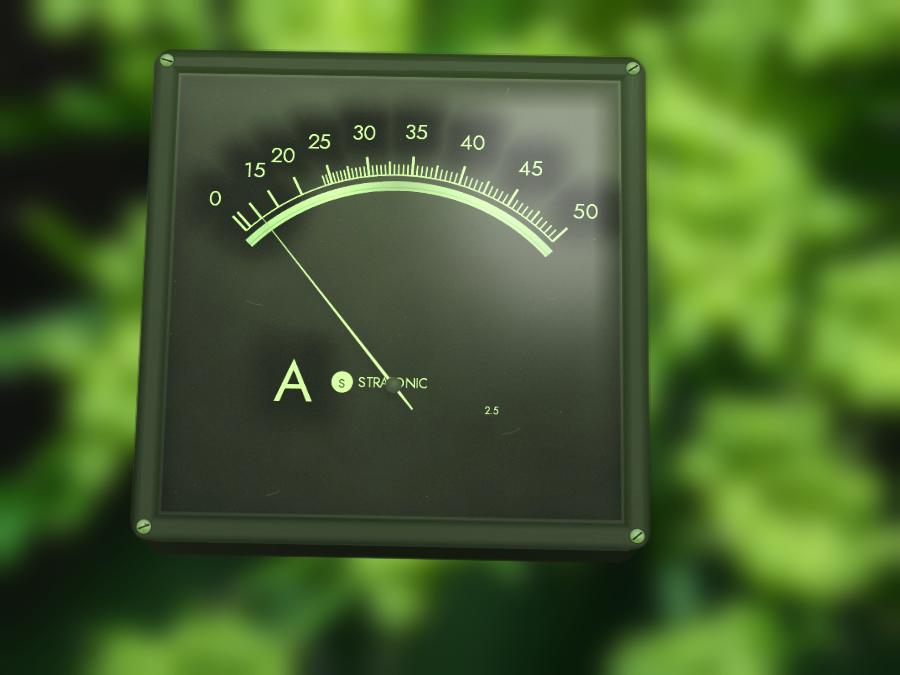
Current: value=10 unit=A
